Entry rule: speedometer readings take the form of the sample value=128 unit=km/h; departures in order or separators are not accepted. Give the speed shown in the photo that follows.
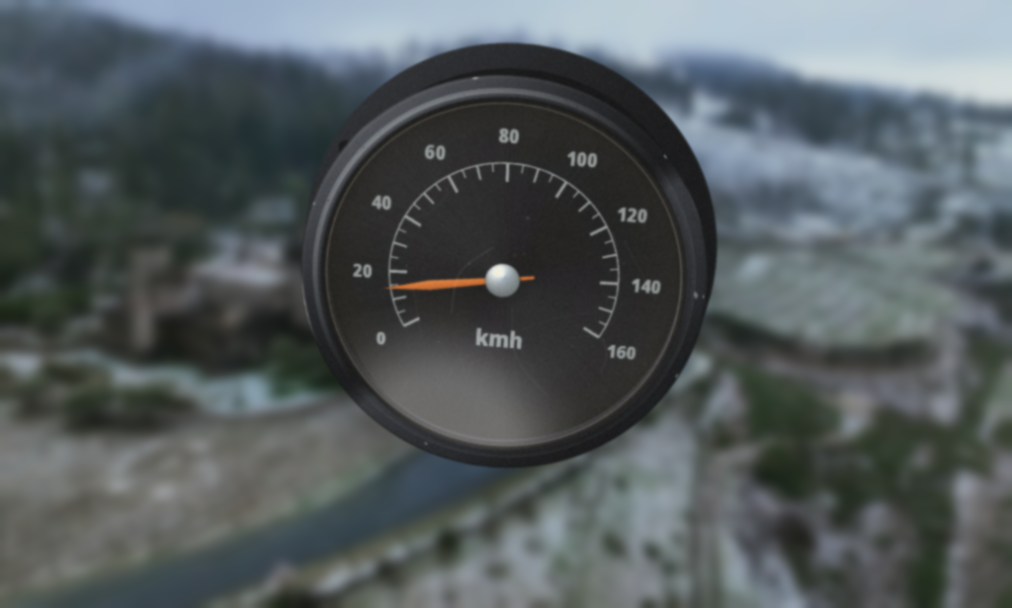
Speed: value=15 unit=km/h
